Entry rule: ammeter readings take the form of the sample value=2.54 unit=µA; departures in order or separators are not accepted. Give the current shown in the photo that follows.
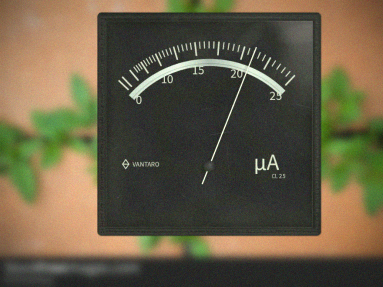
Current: value=21 unit=µA
